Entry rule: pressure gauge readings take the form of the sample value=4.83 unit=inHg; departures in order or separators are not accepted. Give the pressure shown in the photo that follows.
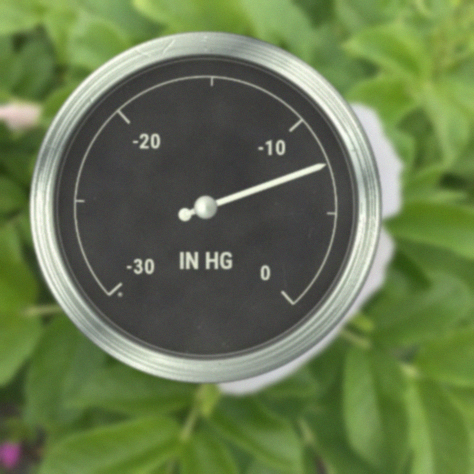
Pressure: value=-7.5 unit=inHg
